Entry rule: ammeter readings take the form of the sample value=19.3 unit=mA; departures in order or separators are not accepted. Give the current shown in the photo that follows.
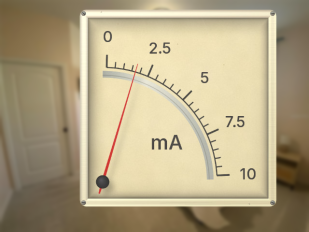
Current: value=1.75 unit=mA
